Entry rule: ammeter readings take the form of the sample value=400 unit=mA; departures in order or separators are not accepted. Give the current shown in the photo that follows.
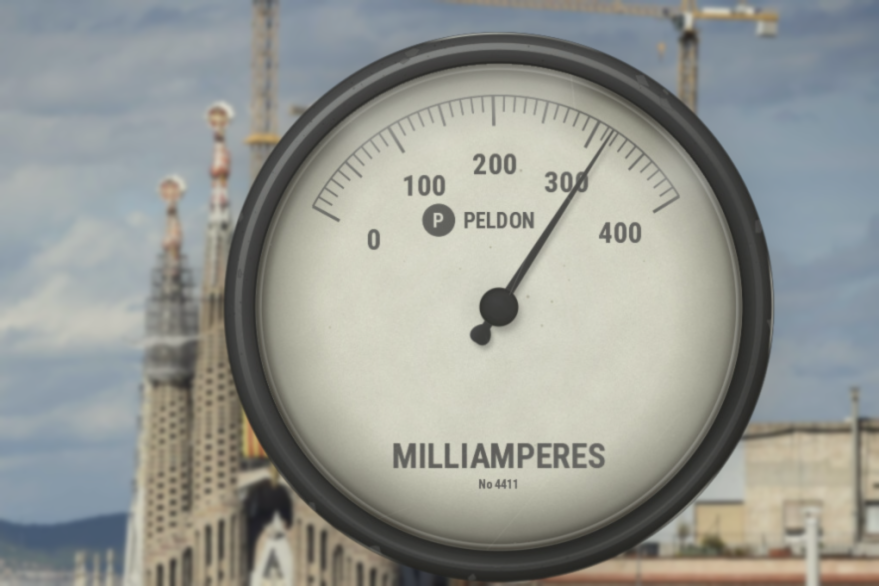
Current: value=315 unit=mA
